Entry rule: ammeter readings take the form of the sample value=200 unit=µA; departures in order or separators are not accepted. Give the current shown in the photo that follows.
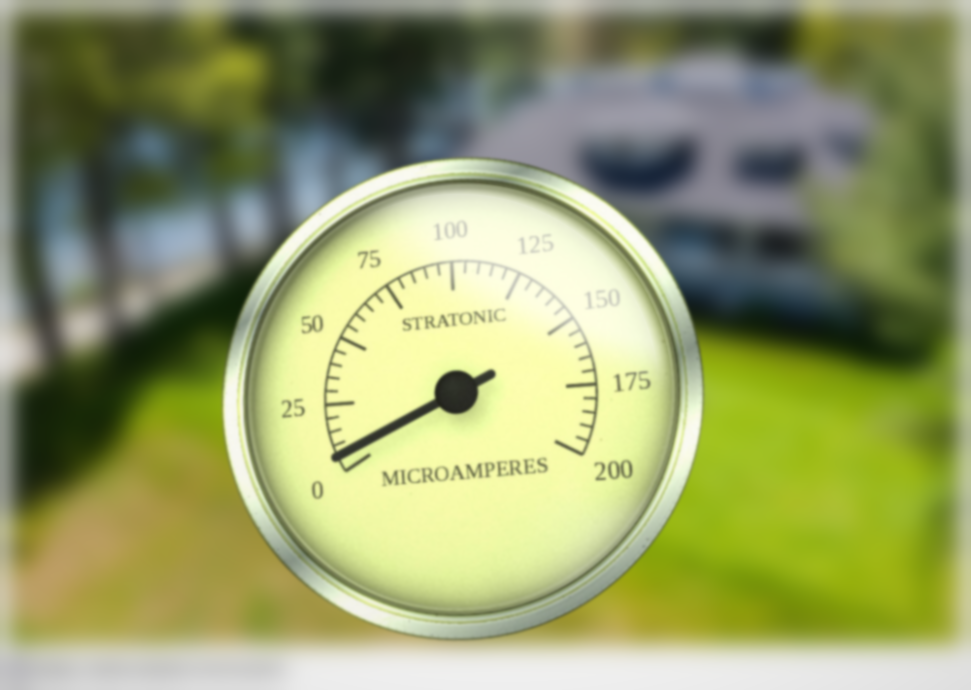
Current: value=5 unit=µA
